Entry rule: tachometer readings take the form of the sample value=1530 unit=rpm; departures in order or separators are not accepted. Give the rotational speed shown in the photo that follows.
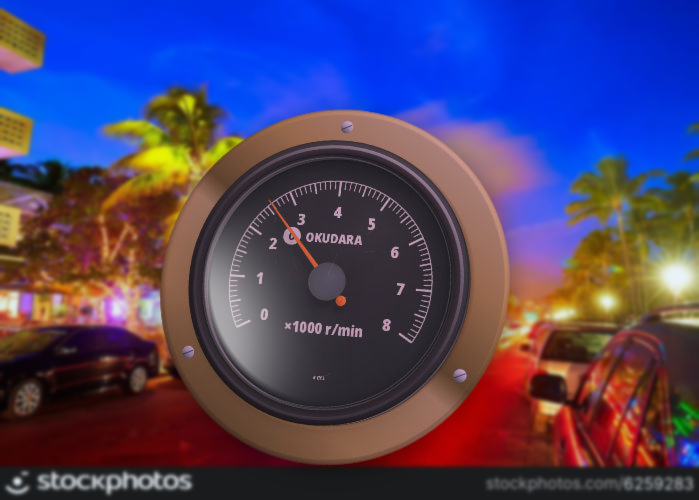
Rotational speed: value=2600 unit=rpm
